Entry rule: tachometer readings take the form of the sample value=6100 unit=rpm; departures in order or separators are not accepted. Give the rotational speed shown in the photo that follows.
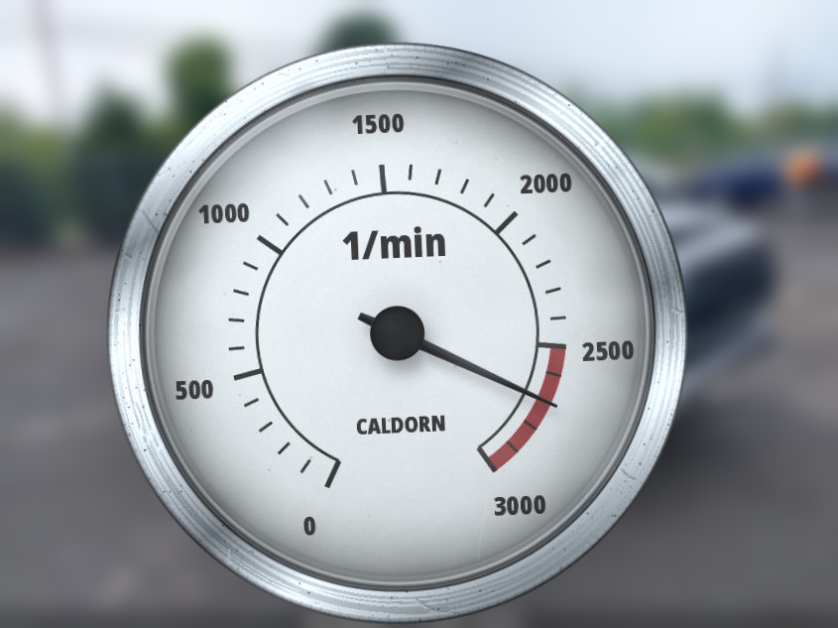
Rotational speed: value=2700 unit=rpm
